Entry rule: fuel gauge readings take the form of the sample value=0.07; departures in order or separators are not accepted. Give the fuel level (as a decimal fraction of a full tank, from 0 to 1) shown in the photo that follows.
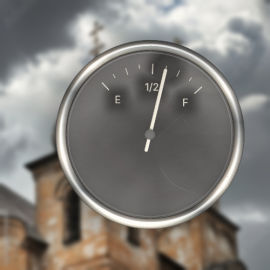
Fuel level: value=0.625
